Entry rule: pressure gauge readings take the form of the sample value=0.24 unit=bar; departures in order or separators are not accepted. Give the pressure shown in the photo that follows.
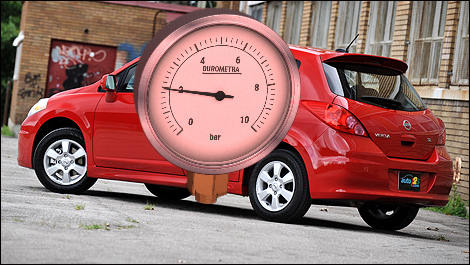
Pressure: value=2 unit=bar
